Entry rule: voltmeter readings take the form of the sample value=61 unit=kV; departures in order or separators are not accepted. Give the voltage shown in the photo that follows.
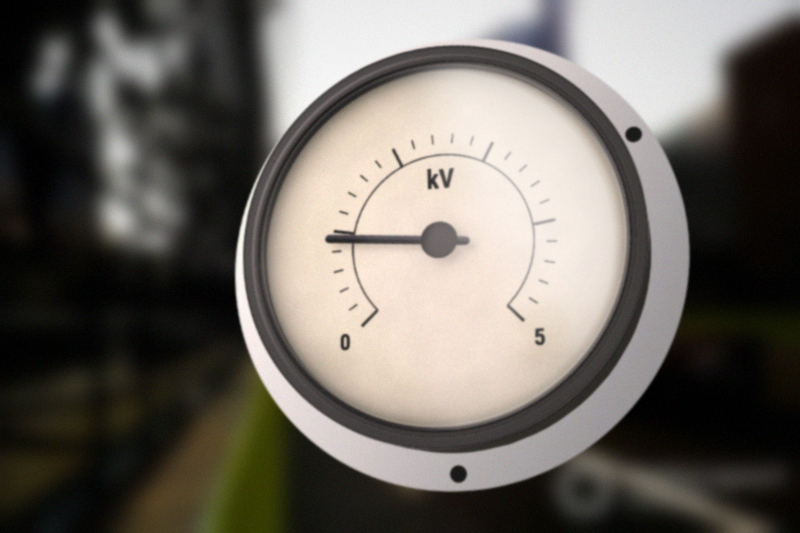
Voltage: value=0.9 unit=kV
